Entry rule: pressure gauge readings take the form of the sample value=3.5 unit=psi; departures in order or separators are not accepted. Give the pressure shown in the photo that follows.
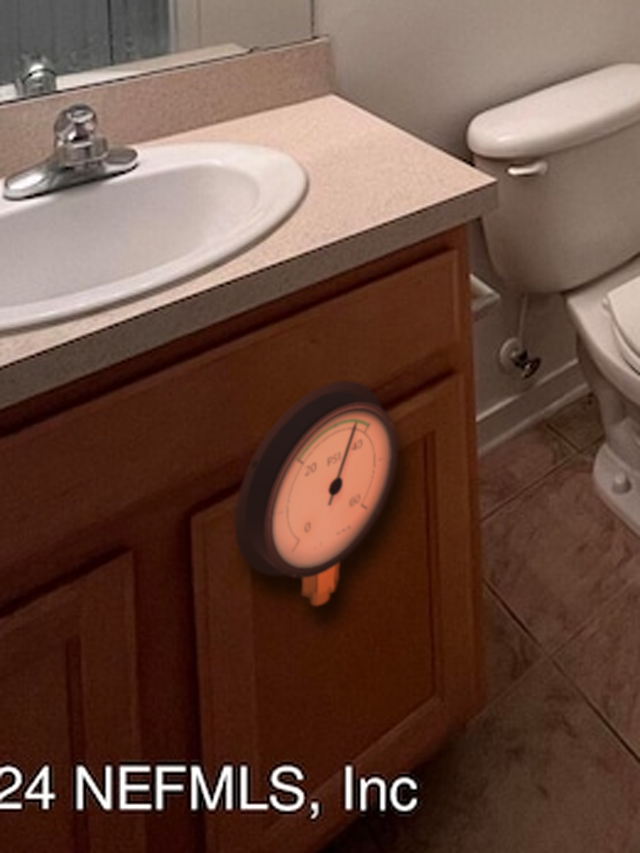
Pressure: value=35 unit=psi
